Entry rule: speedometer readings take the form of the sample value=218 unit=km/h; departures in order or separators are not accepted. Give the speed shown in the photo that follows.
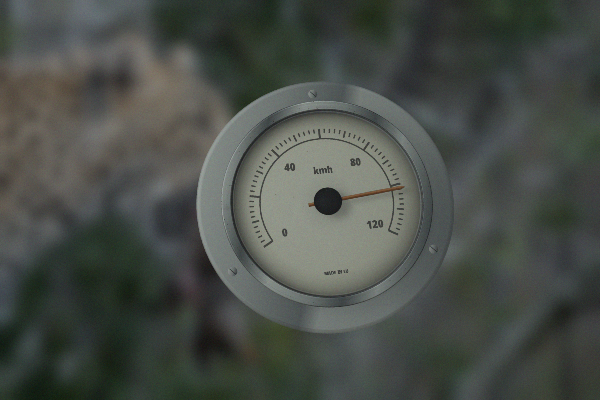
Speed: value=102 unit=km/h
